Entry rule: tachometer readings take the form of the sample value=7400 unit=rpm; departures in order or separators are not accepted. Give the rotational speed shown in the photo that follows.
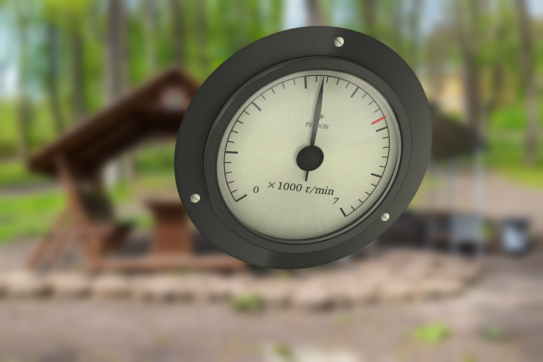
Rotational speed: value=3300 unit=rpm
